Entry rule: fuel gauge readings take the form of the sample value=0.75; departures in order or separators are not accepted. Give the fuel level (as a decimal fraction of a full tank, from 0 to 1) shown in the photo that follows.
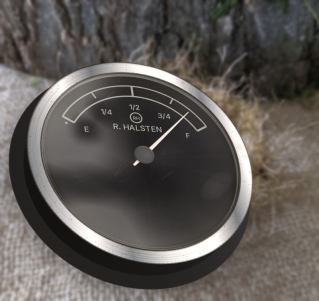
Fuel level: value=0.875
